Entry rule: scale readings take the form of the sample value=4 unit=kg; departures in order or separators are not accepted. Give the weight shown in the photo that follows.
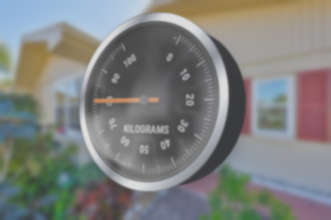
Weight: value=80 unit=kg
